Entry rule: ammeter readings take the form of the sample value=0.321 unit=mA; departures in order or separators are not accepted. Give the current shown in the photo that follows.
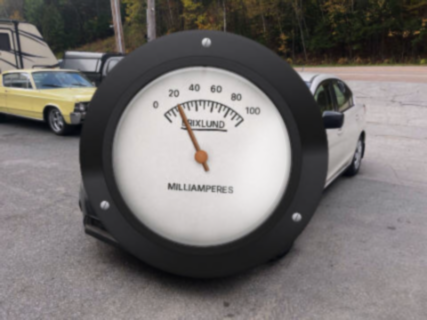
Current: value=20 unit=mA
